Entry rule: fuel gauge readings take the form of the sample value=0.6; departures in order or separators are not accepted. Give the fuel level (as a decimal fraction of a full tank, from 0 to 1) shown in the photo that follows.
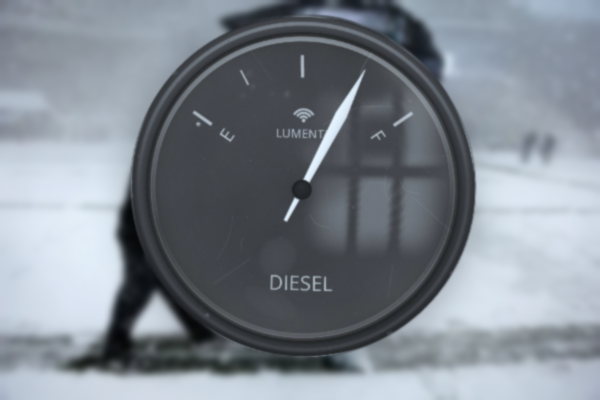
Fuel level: value=0.75
